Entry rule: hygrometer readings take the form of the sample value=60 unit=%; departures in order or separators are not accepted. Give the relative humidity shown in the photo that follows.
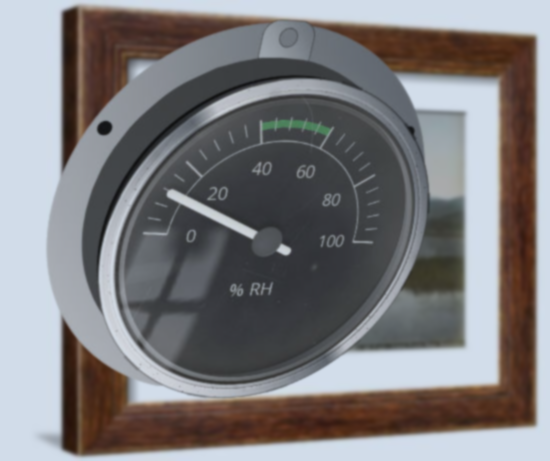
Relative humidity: value=12 unit=%
